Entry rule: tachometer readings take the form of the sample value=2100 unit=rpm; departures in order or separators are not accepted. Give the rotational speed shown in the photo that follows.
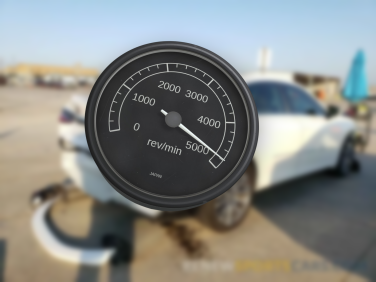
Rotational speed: value=4800 unit=rpm
